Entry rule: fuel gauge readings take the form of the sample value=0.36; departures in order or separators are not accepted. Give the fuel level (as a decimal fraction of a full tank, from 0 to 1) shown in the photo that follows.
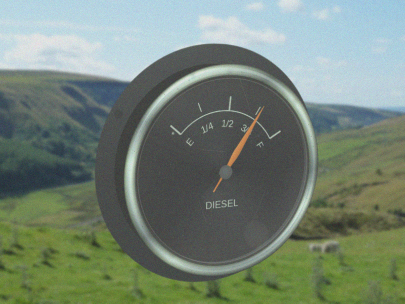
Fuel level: value=0.75
